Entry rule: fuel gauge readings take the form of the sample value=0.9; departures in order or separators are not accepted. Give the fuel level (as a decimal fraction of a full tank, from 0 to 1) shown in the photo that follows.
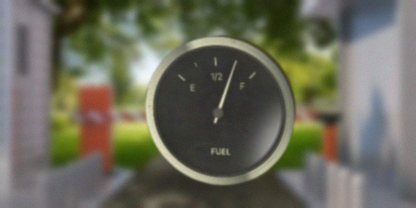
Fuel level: value=0.75
